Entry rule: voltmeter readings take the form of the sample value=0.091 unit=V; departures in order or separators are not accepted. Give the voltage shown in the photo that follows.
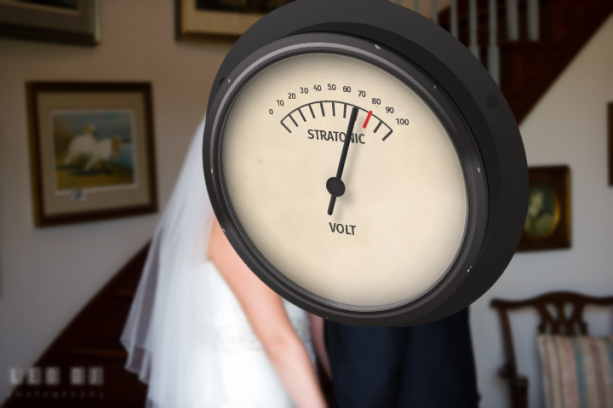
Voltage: value=70 unit=V
